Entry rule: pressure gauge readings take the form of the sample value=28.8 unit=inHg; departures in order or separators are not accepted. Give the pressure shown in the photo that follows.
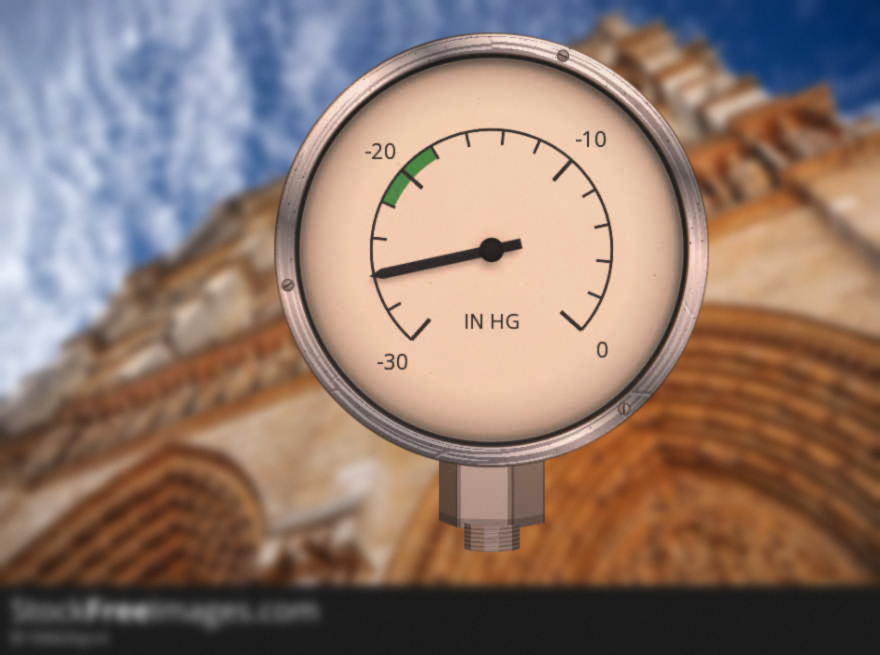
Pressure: value=-26 unit=inHg
